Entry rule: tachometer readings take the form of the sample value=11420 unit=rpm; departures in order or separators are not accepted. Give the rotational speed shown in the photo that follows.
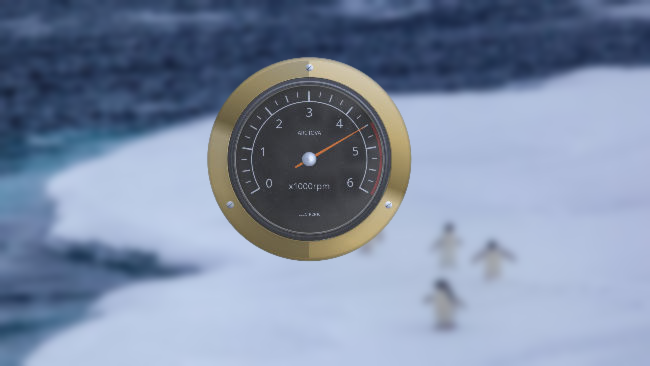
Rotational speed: value=4500 unit=rpm
